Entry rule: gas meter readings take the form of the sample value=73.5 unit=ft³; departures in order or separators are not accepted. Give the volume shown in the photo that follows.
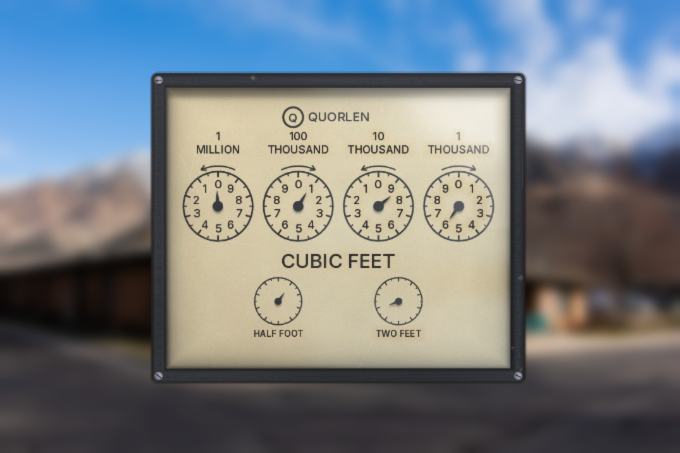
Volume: value=8600 unit=ft³
